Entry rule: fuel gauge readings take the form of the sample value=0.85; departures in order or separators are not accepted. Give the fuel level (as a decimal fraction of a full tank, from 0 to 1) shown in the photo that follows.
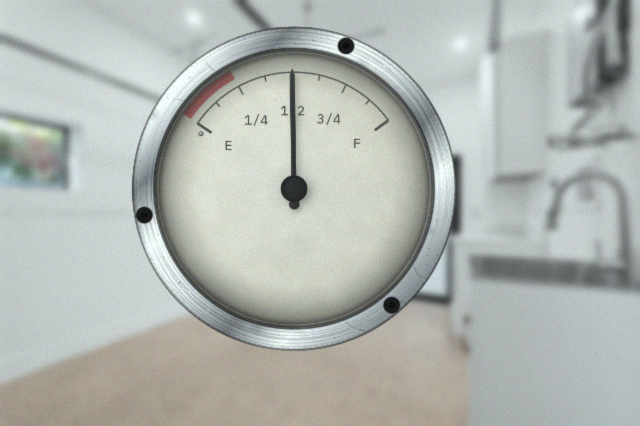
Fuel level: value=0.5
